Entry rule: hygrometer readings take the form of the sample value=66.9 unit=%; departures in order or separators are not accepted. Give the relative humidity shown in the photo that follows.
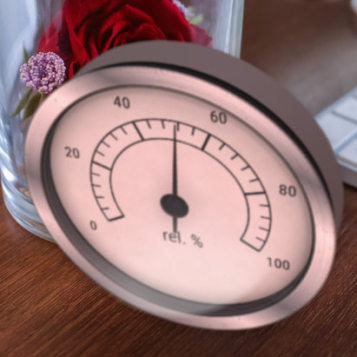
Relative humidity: value=52 unit=%
